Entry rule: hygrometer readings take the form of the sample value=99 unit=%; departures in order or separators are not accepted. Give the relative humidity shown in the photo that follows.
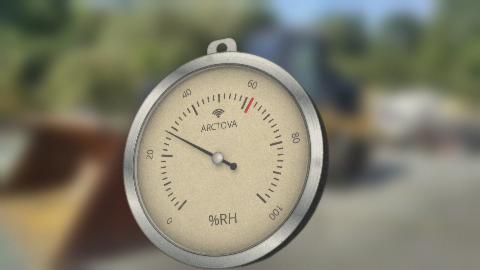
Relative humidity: value=28 unit=%
